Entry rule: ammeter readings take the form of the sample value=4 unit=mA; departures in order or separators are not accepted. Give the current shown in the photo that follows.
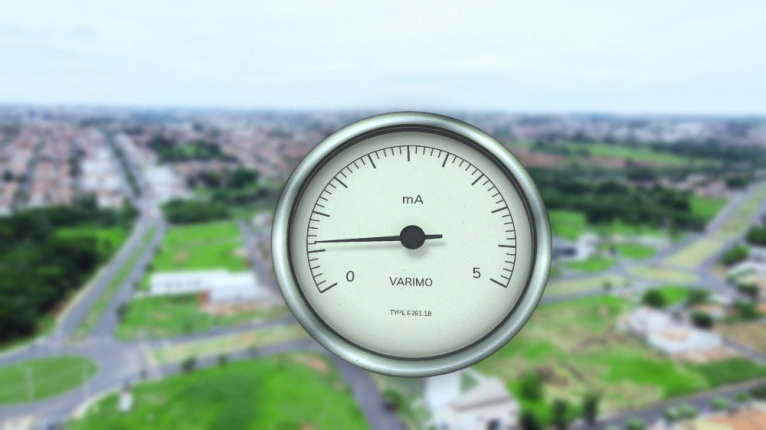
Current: value=0.6 unit=mA
